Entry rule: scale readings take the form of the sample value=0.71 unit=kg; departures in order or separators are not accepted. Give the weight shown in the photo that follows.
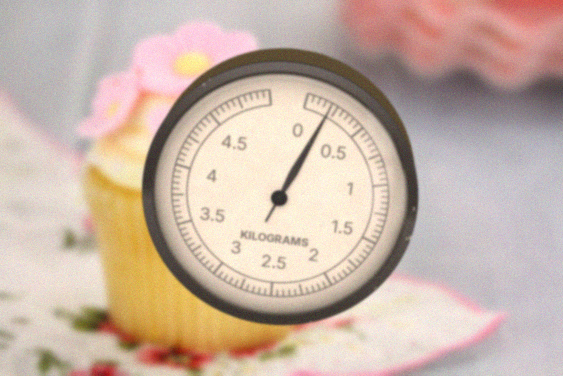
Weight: value=0.2 unit=kg
